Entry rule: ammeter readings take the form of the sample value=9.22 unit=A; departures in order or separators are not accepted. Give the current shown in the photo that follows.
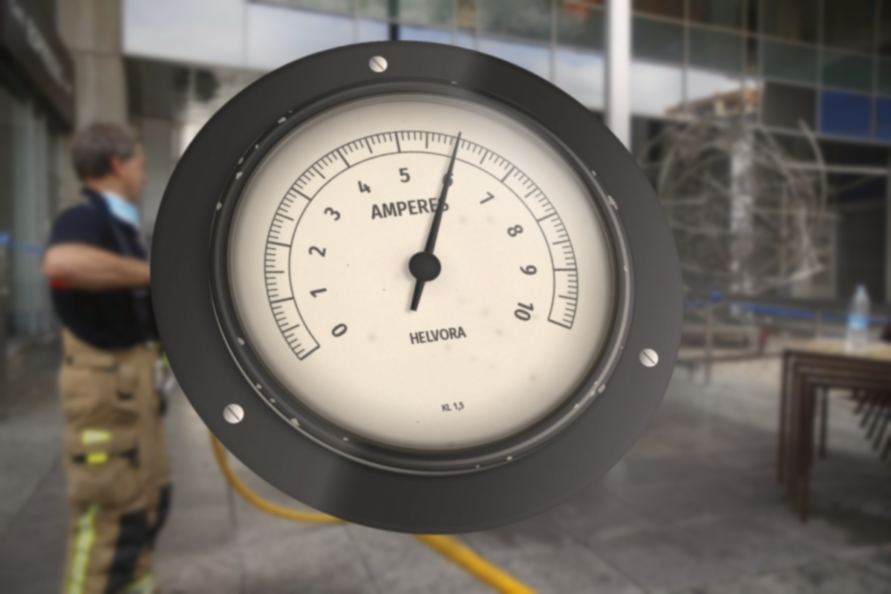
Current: value=6 unit=A
